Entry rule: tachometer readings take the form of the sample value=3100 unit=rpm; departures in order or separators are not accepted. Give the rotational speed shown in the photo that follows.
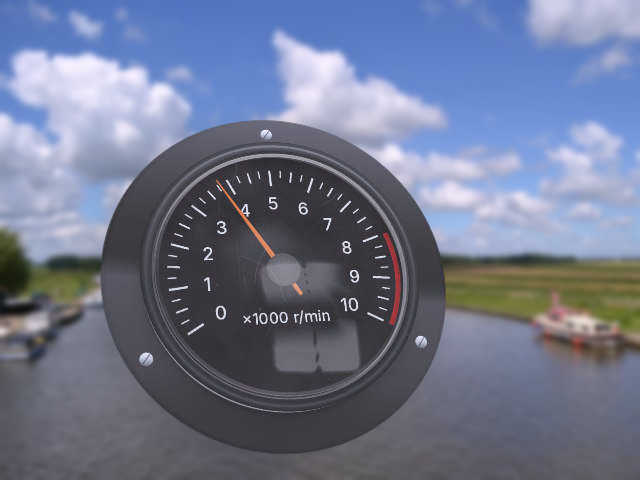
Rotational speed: value=3750 unit=rpm
